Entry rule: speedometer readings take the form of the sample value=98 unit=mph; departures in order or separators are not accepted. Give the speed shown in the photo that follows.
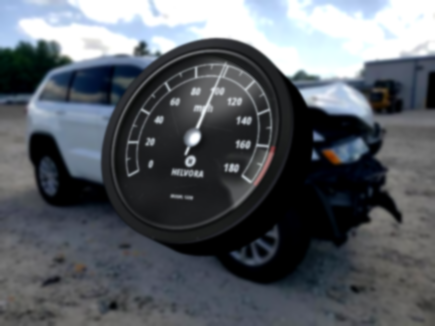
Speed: value=100 unit=mph
